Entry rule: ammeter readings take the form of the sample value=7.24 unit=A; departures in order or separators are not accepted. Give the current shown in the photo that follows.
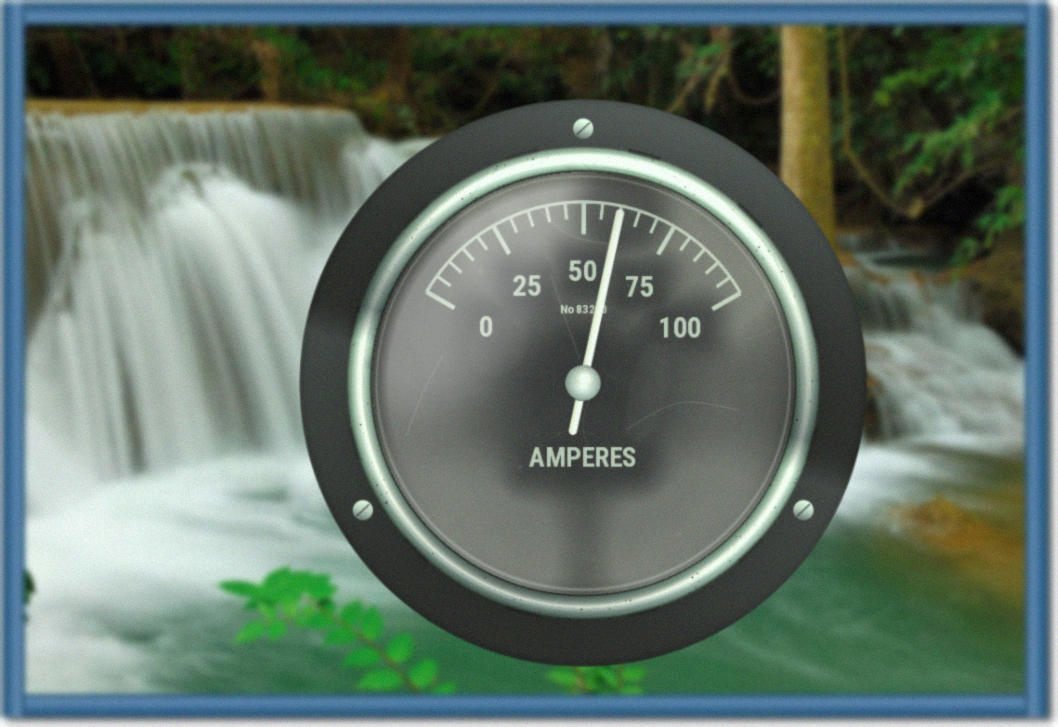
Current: value=60 unit=A
